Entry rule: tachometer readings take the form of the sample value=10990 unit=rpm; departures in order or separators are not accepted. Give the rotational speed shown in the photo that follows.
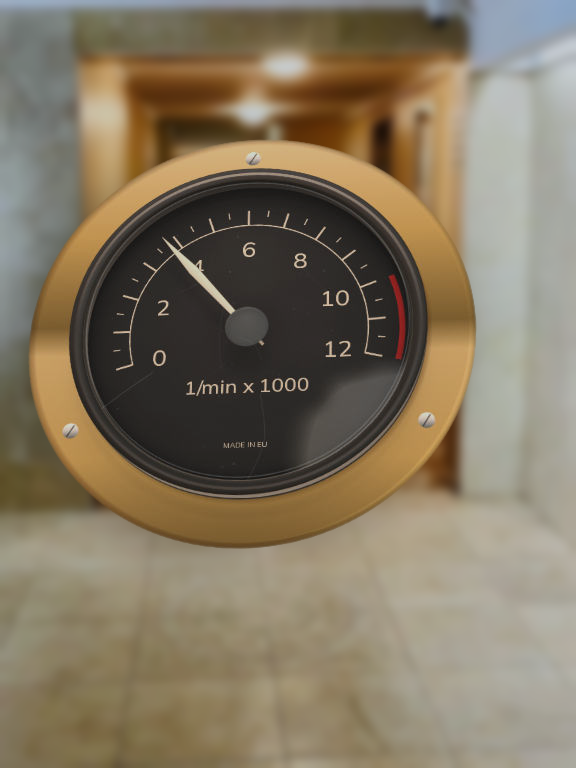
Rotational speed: value=3750 unit=rpm
